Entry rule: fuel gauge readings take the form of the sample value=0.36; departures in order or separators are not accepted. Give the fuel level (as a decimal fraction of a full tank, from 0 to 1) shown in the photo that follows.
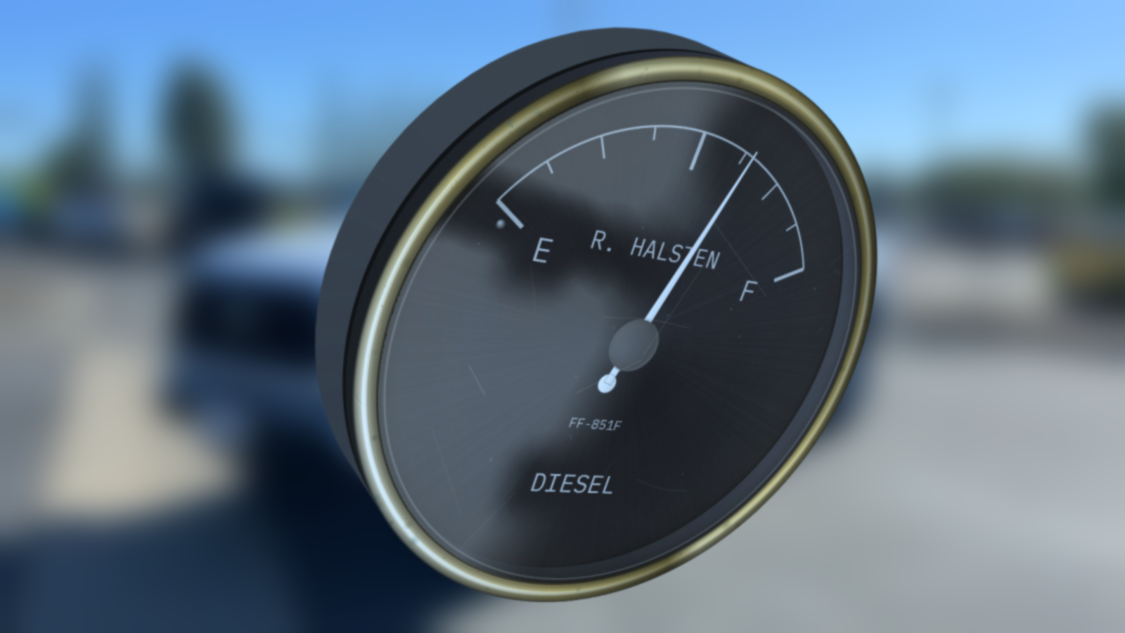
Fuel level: value=0.625
